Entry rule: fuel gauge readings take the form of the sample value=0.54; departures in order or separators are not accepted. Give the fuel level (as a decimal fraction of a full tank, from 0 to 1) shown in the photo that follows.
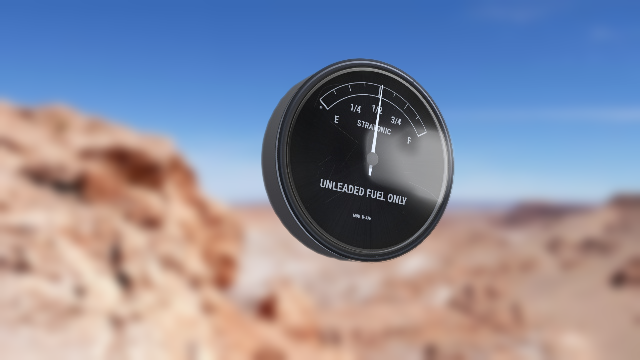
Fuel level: value=0.5
